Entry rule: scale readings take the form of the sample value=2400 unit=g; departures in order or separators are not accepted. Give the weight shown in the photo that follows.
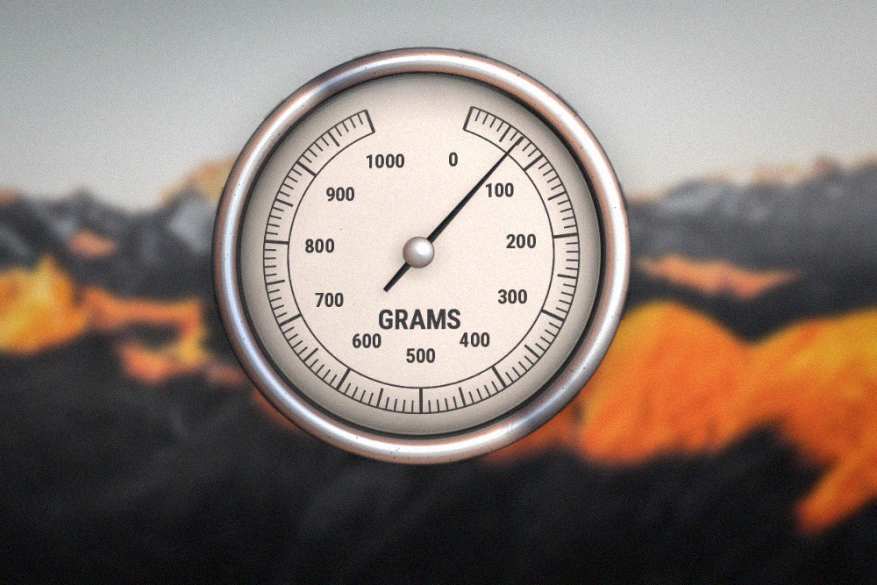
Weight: value=70 unit=g
